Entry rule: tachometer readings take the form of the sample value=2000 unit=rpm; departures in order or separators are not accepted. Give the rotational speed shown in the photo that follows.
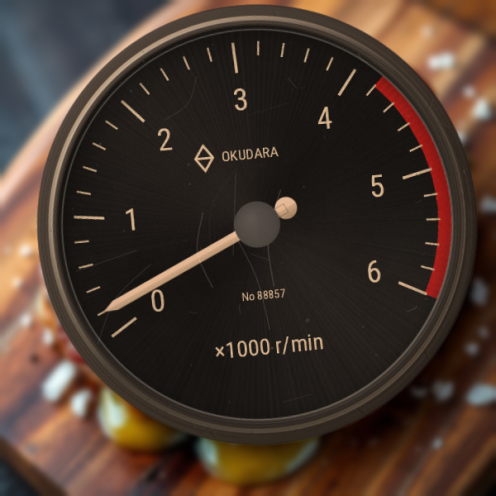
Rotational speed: value=200 unit=rpm
